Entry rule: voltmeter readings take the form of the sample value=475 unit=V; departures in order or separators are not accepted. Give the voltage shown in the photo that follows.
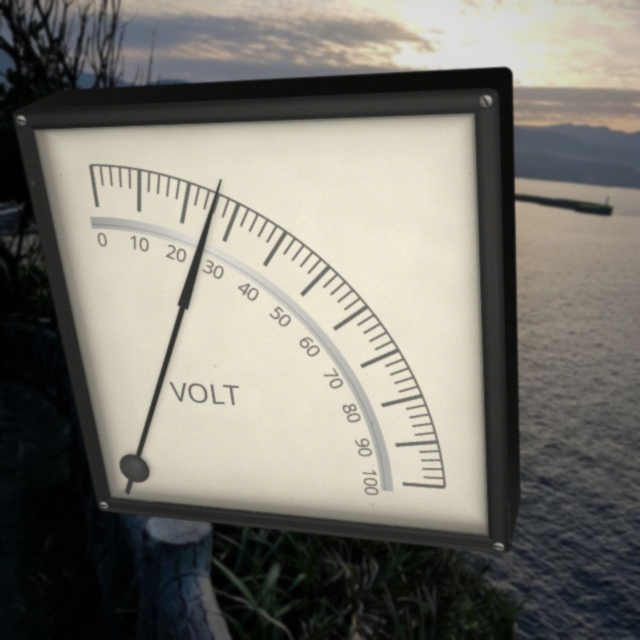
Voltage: value=26 unit=V
